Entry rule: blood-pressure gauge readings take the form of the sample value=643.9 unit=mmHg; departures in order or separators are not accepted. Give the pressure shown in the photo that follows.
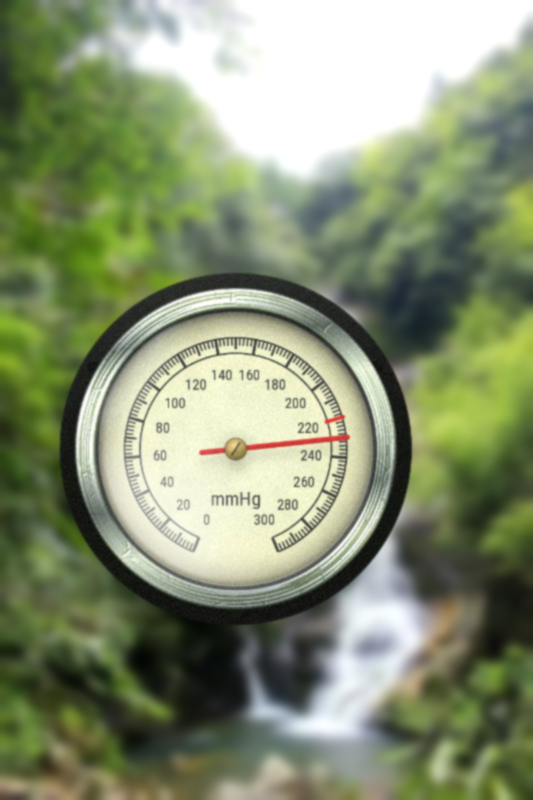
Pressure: value=230 unit=mmHg
